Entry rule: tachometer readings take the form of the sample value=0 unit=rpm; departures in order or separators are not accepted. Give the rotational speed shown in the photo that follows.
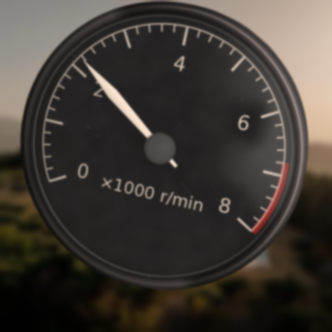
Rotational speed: value=2200 unit=rpm
